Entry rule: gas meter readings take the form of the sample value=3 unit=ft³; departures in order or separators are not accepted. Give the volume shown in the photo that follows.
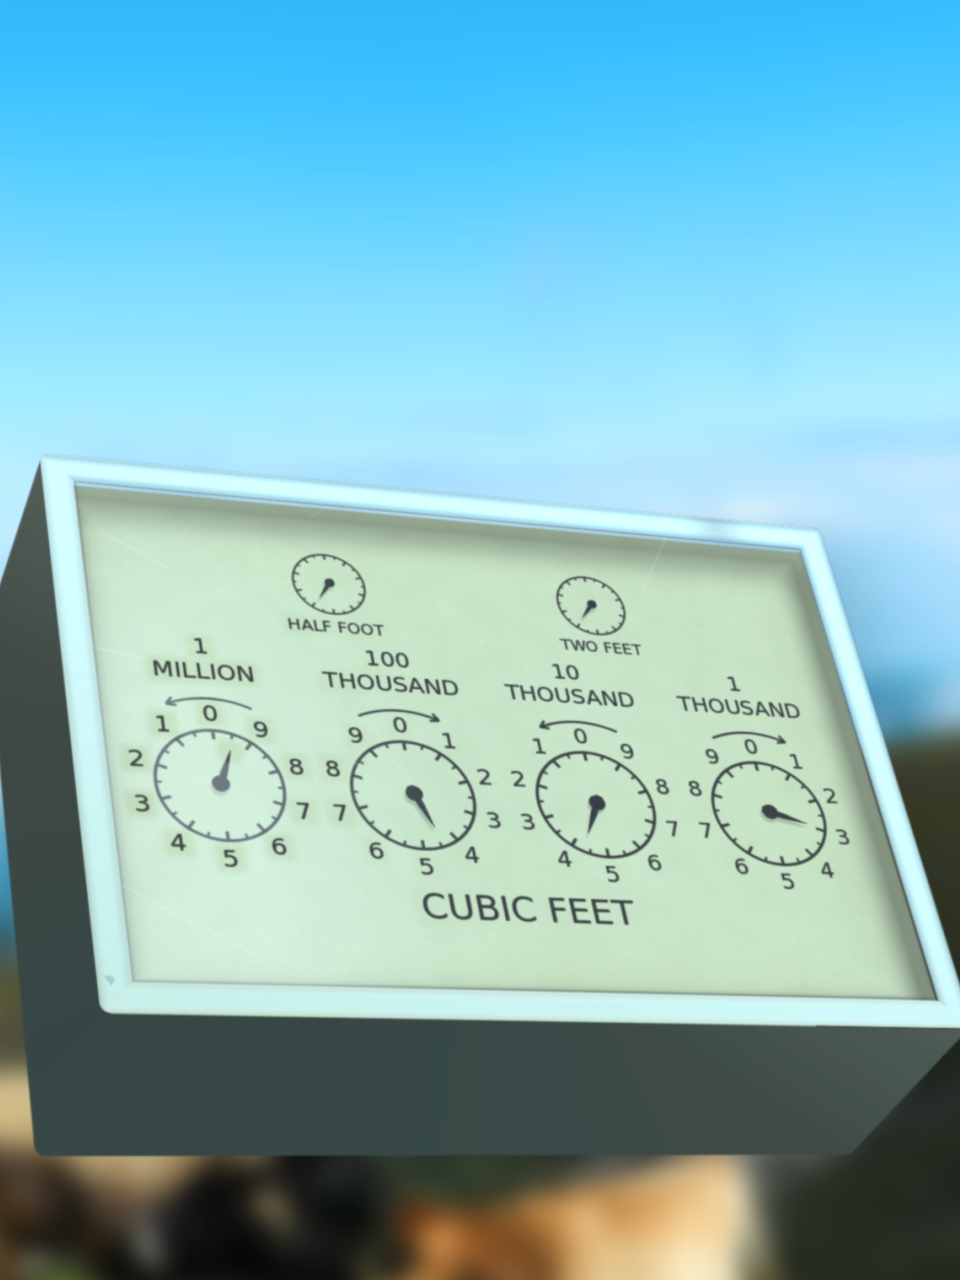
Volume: value=944300 unit=ft³
